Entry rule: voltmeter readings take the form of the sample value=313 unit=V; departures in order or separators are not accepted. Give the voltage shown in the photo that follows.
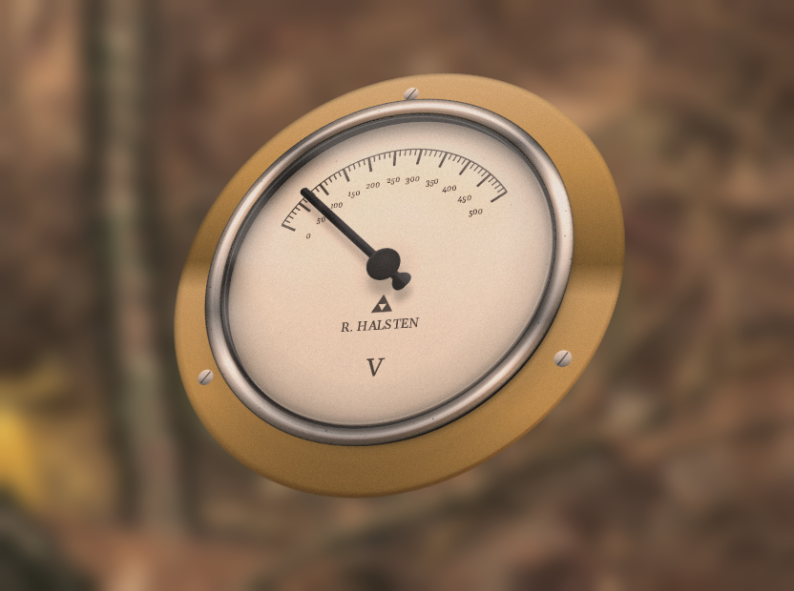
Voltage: value=70 unit=V
